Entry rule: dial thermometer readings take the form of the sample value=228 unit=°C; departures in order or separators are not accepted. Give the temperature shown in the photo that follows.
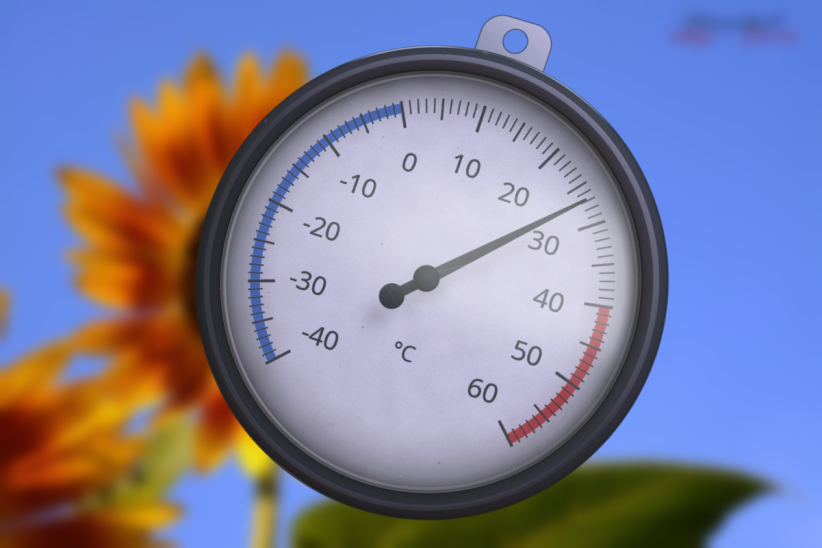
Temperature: value=27 unit=°C
